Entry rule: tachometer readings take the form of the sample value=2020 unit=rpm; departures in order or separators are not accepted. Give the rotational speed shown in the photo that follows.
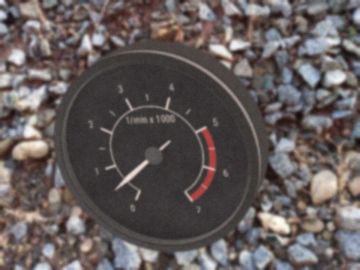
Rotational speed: value=500 unit=rpm
